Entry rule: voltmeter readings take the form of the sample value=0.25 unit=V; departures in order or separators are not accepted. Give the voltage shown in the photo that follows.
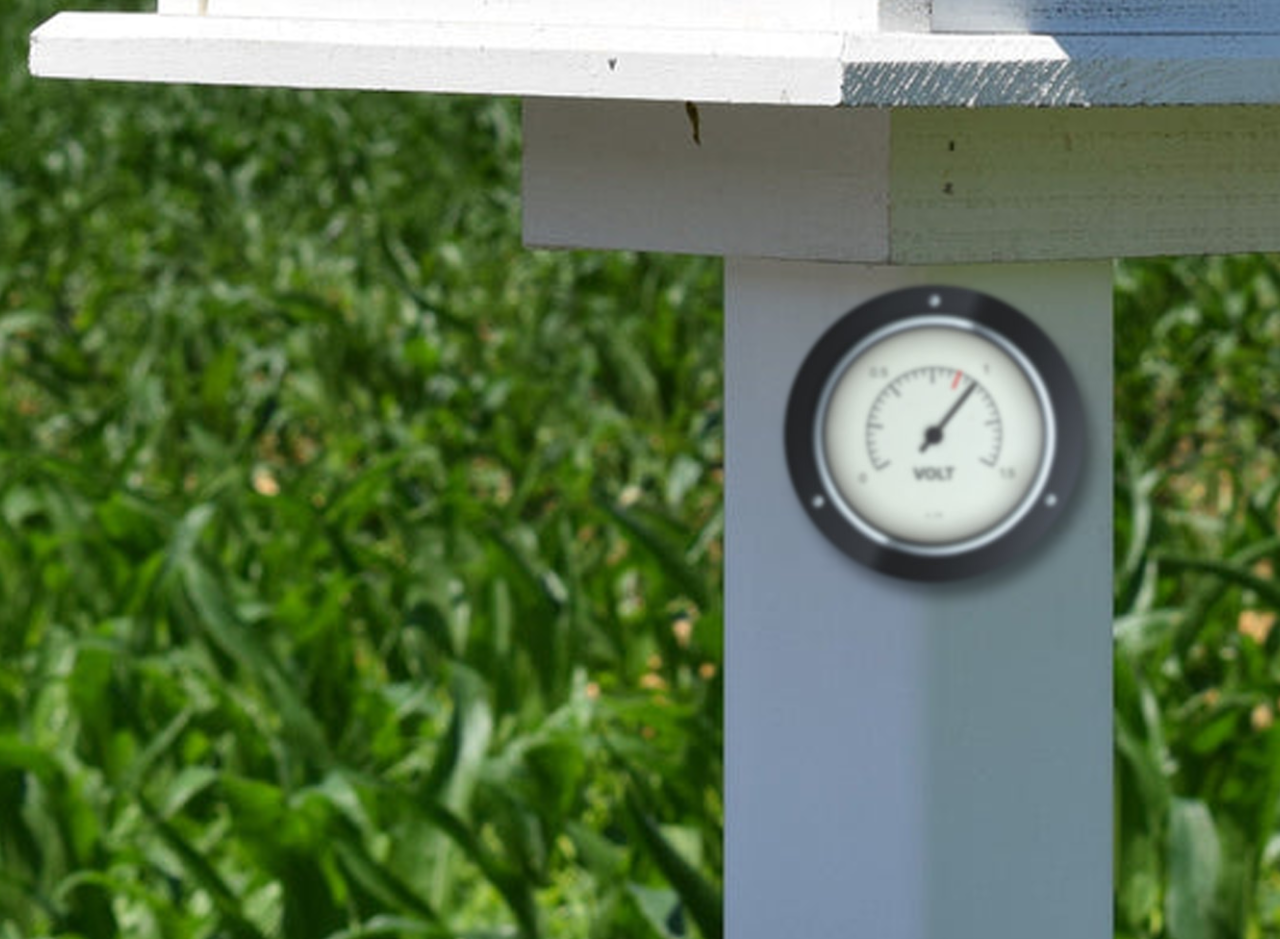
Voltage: value=1 unit=V
